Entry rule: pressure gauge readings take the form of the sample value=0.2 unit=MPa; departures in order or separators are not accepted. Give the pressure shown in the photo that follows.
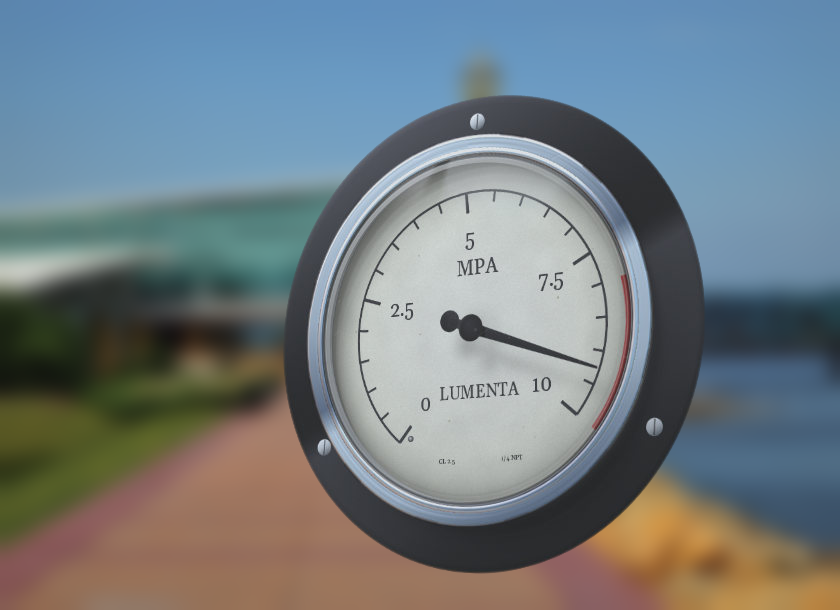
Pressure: value=9.25 unit=MPa
